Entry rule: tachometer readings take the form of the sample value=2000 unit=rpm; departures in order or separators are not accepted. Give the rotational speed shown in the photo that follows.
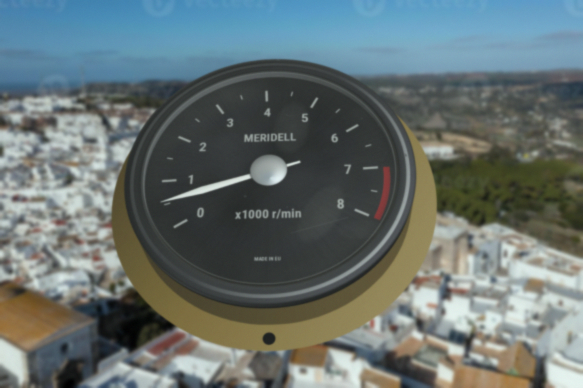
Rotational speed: value=500 unit=rpm
